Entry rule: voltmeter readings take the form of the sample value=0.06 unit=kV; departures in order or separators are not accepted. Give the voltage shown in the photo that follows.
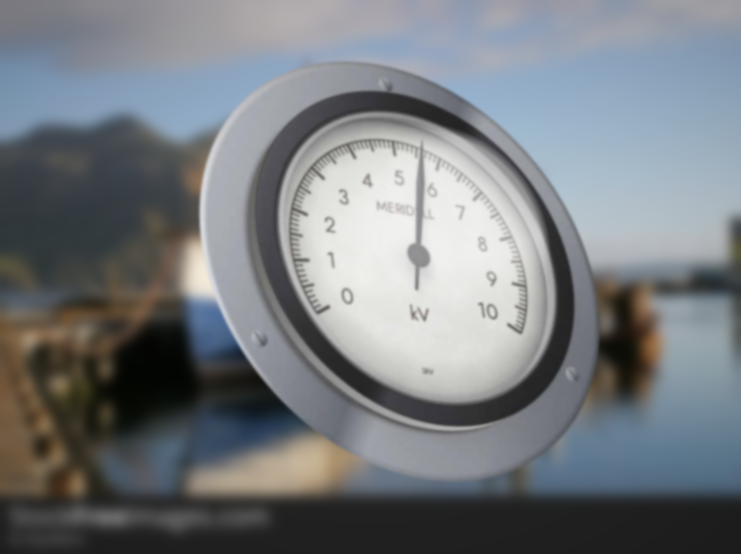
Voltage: value=5.5 unit=kV
